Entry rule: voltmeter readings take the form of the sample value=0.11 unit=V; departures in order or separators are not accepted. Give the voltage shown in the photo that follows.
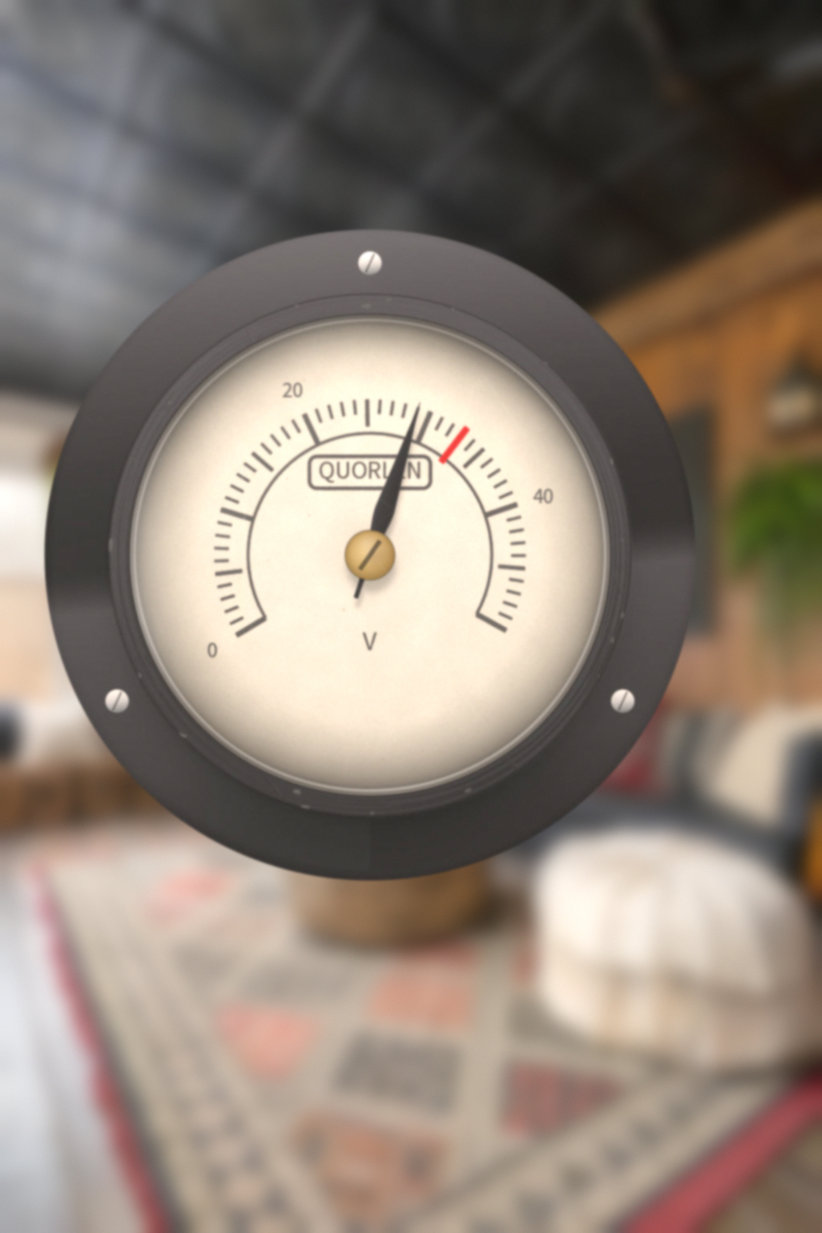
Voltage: value=29 unit=V
